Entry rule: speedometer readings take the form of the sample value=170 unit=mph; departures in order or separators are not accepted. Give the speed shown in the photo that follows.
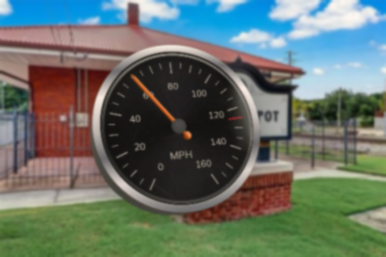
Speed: value=60 unit=mph
